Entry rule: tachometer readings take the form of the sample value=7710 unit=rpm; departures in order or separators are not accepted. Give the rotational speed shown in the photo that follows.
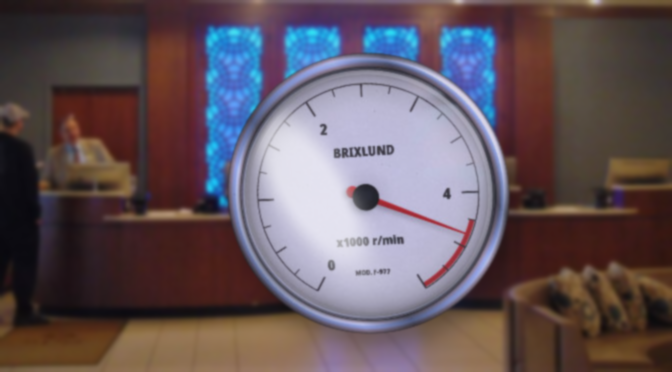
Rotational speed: value=4375 unit=rpm
